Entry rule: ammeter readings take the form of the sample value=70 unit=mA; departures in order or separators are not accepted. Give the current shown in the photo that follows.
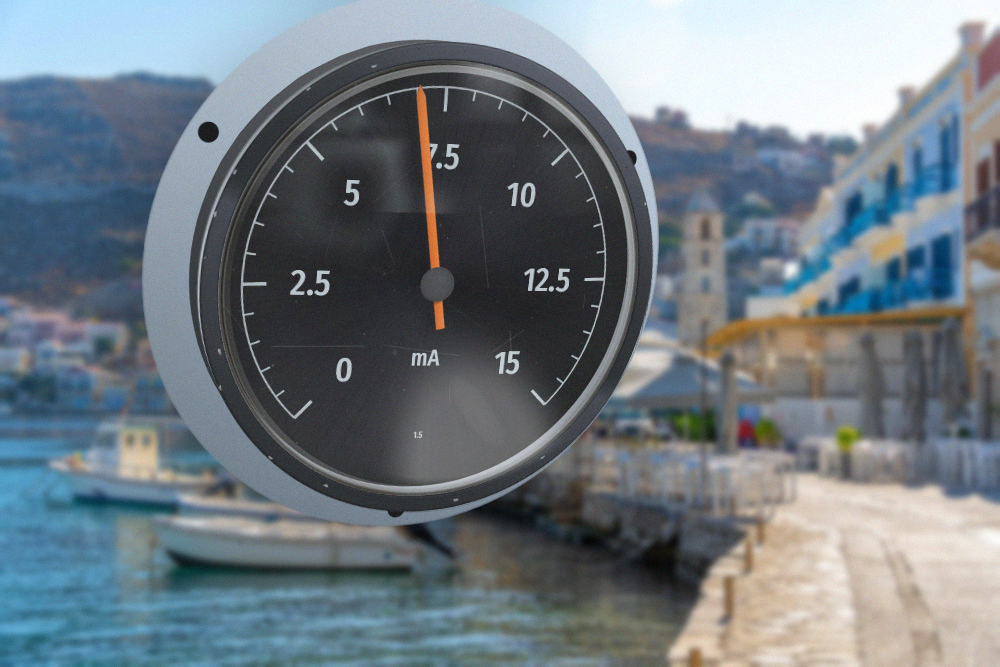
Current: value=7 unit=mA
